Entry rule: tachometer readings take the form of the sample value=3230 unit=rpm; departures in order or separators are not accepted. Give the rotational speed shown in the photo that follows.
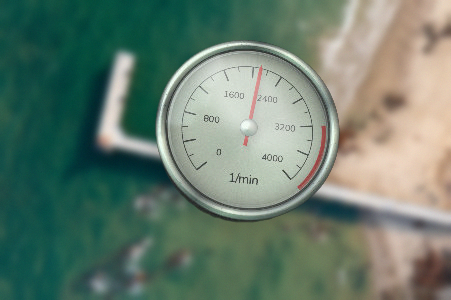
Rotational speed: value=2100 unit=rpm
